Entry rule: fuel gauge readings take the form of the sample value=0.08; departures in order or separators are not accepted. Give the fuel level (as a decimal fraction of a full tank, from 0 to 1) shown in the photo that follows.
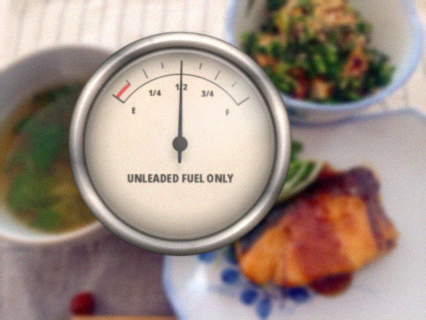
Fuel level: value=0.5
